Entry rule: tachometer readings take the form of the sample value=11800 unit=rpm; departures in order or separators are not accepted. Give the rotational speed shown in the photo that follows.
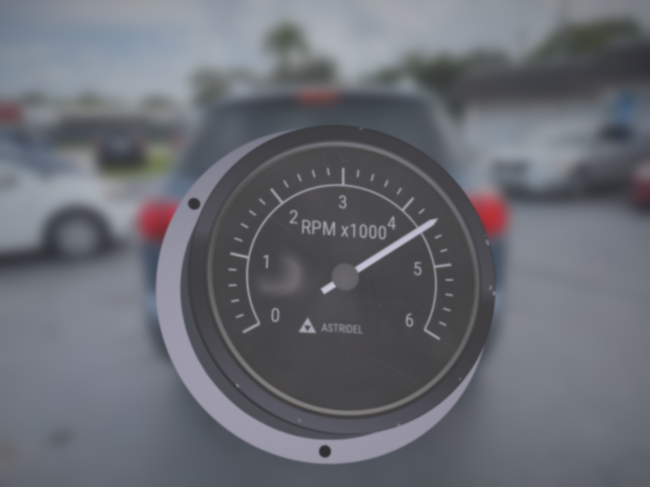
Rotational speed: value=4400 unit=rpm
